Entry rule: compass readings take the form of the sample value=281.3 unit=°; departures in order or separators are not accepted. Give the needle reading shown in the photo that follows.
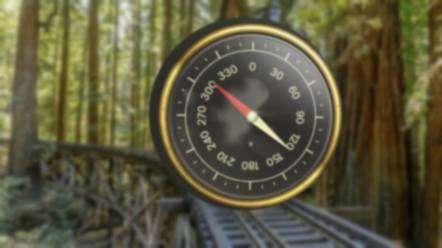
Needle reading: value=310 unit=°
